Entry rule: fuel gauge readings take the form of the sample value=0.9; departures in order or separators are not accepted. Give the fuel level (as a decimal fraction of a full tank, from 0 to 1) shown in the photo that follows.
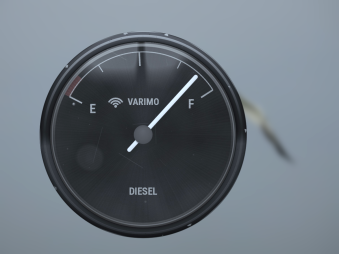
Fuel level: value=0.875
